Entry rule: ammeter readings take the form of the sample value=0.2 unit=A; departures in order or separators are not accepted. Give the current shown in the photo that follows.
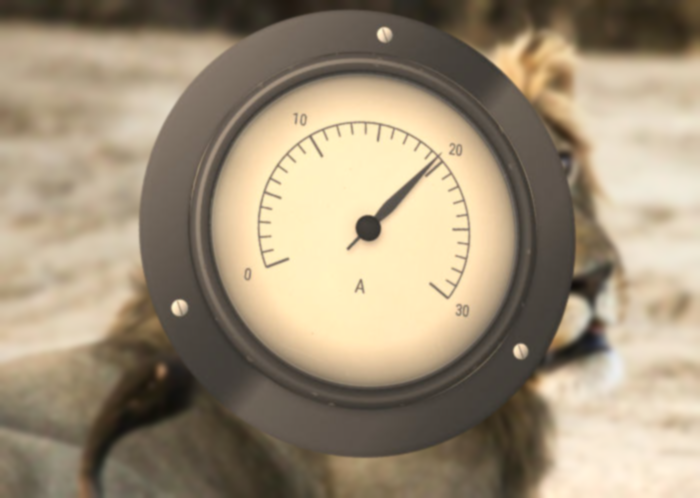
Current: value=19.5 unit=A
